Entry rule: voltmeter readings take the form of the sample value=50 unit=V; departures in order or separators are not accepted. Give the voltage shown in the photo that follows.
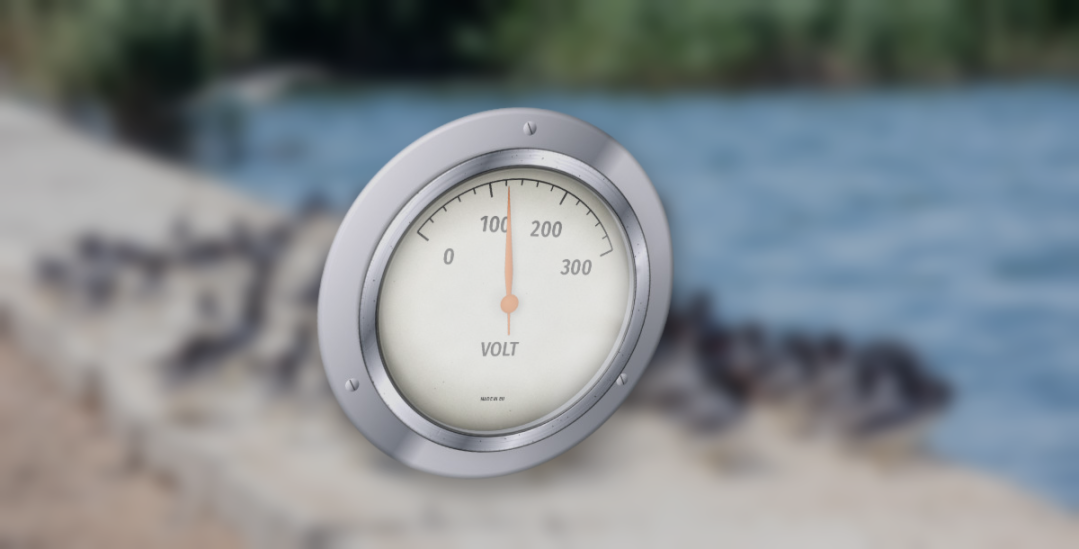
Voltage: value=120 unit=V
